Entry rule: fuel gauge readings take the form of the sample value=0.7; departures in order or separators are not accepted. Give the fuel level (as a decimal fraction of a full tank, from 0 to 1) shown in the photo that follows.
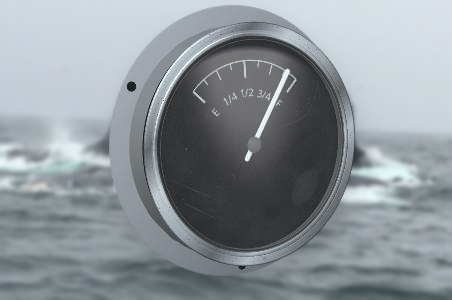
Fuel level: value=0.875
